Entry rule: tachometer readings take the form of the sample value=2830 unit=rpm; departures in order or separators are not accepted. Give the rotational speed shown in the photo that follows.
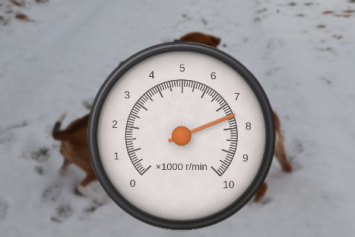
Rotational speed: value=7500 unit=rpm
